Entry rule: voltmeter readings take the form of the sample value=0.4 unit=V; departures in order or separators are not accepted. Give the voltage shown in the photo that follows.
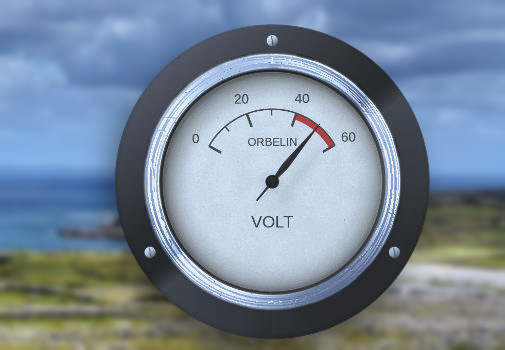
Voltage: value=50 unit=V
